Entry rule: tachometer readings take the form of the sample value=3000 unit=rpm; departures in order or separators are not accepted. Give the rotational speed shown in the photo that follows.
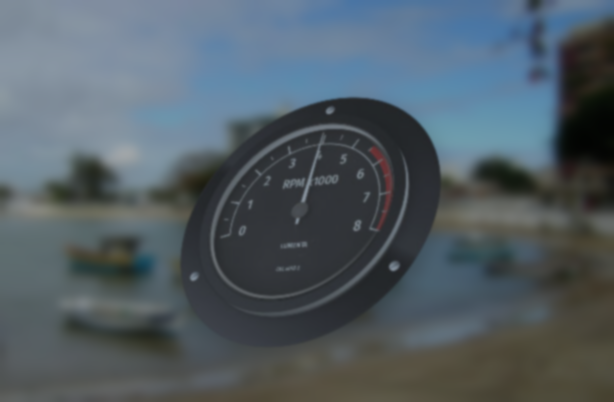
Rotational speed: value=4000 unit=rpm
